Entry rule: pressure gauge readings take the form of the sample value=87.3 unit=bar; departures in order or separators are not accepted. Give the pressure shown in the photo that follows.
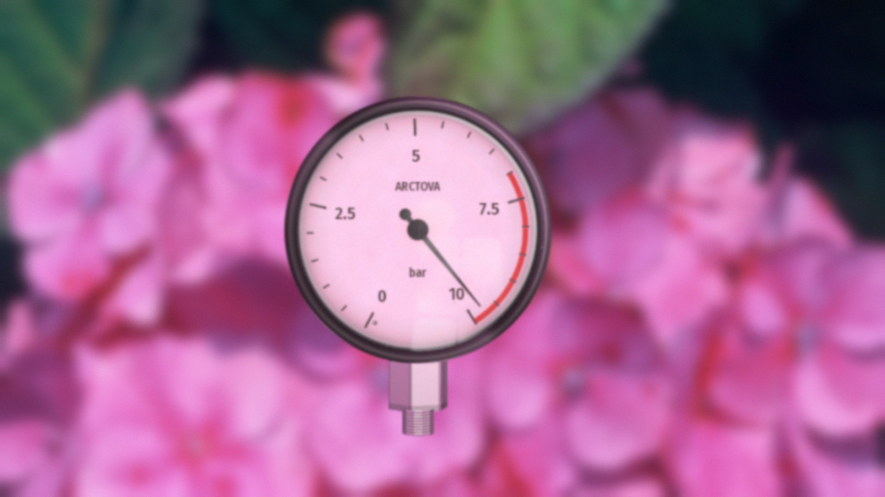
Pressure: value=9.75 unit=bar
